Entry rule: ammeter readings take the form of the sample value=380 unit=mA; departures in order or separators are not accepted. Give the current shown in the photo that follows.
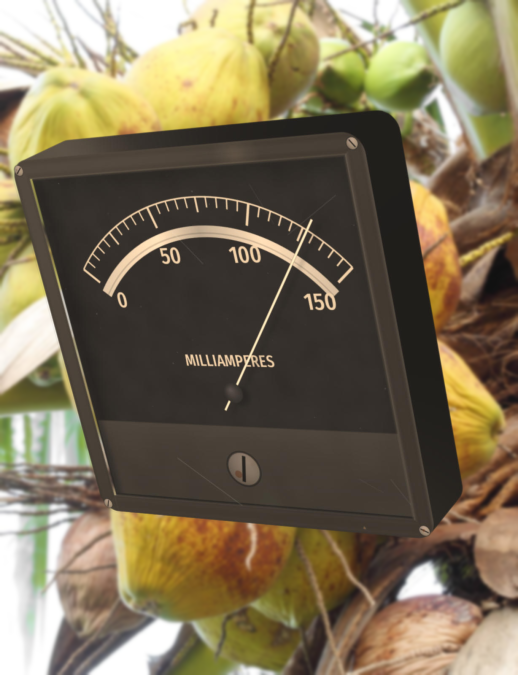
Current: value=127.5 unit=mA
